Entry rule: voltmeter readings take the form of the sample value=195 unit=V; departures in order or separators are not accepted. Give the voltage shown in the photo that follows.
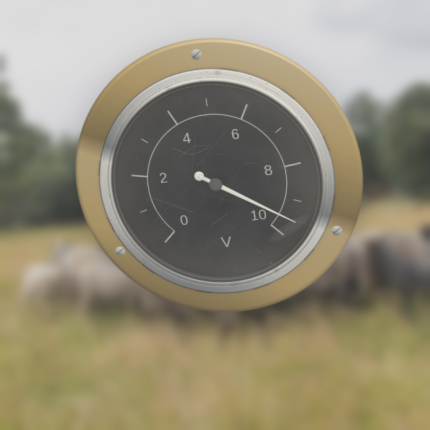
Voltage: value=9.5 unit=V
